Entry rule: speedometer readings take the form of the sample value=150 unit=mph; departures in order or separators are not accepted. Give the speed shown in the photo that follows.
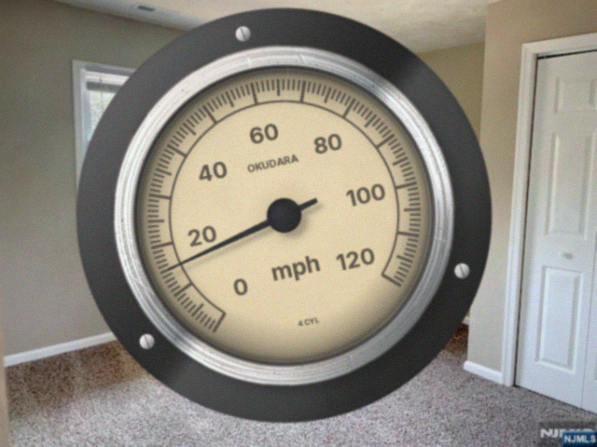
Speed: value=15 unit=mph
